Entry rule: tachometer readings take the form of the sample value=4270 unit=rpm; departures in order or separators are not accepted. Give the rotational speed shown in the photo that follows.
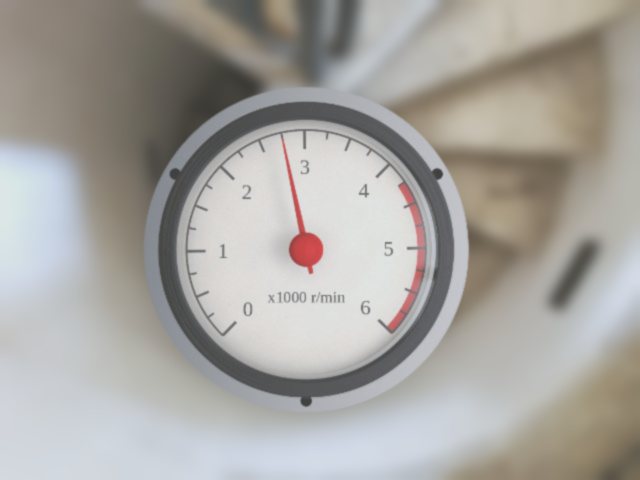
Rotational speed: value=2750 unit=rpm
